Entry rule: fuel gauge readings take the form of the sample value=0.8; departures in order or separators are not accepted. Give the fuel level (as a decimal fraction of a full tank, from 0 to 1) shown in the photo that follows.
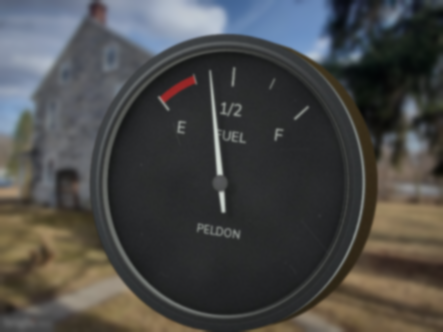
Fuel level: value=0.375
